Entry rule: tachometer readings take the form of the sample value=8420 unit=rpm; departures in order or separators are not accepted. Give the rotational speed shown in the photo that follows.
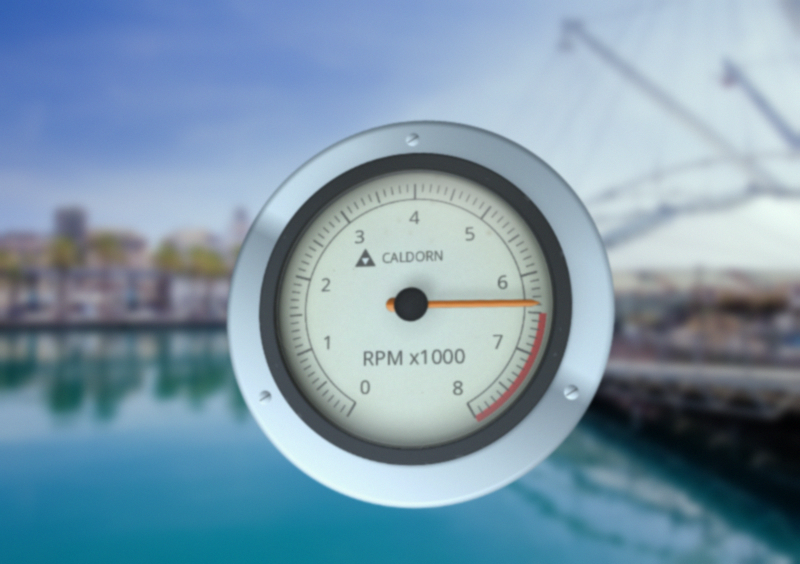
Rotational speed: value=6400 unit=rpm
